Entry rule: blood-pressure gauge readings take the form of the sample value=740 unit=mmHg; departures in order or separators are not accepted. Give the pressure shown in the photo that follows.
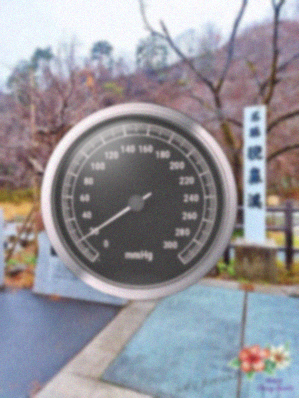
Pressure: value=20 unit=mmHg
